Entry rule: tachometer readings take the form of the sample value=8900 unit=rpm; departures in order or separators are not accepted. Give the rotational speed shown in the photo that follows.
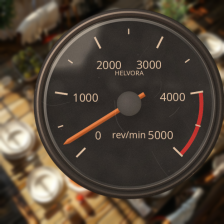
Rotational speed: value=250 unit=rpm
